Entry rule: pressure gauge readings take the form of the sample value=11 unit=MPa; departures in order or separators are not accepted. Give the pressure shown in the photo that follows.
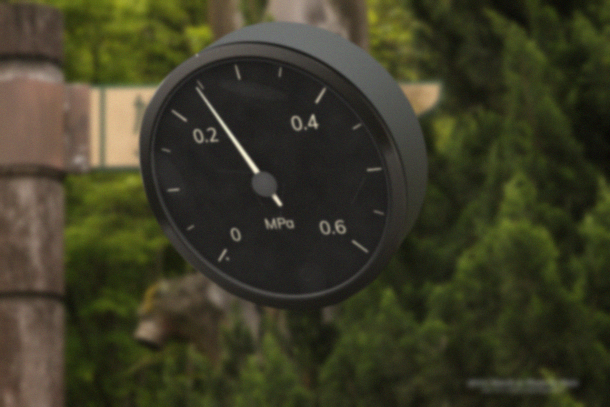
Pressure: value=0.25 unit=MPa
